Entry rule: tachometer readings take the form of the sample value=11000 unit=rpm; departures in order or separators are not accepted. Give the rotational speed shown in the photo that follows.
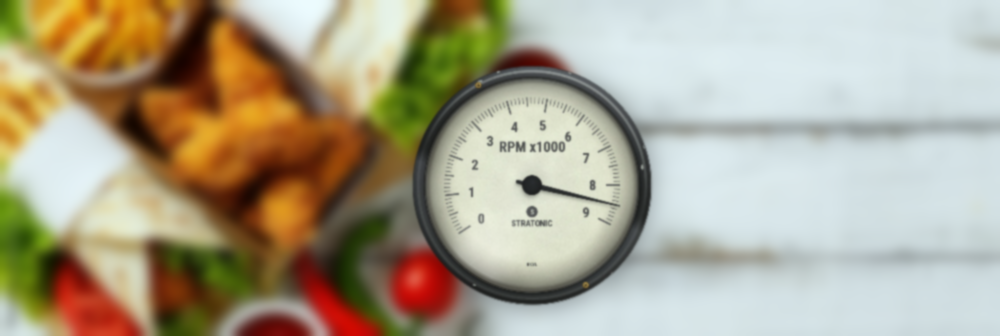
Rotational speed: value=8500 unit=rpm
